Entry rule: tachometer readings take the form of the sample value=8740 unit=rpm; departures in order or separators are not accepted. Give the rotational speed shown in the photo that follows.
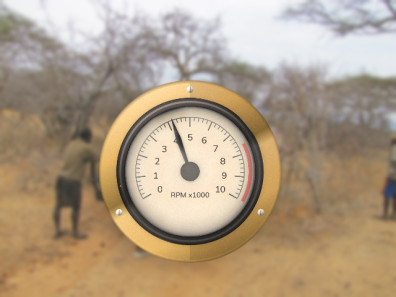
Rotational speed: value=4200 unit=rpm
